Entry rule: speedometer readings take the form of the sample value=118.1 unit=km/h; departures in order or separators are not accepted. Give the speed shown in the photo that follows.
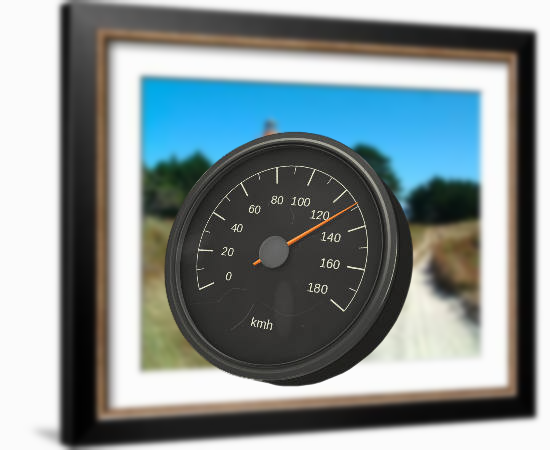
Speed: value=130 unit=km/h
